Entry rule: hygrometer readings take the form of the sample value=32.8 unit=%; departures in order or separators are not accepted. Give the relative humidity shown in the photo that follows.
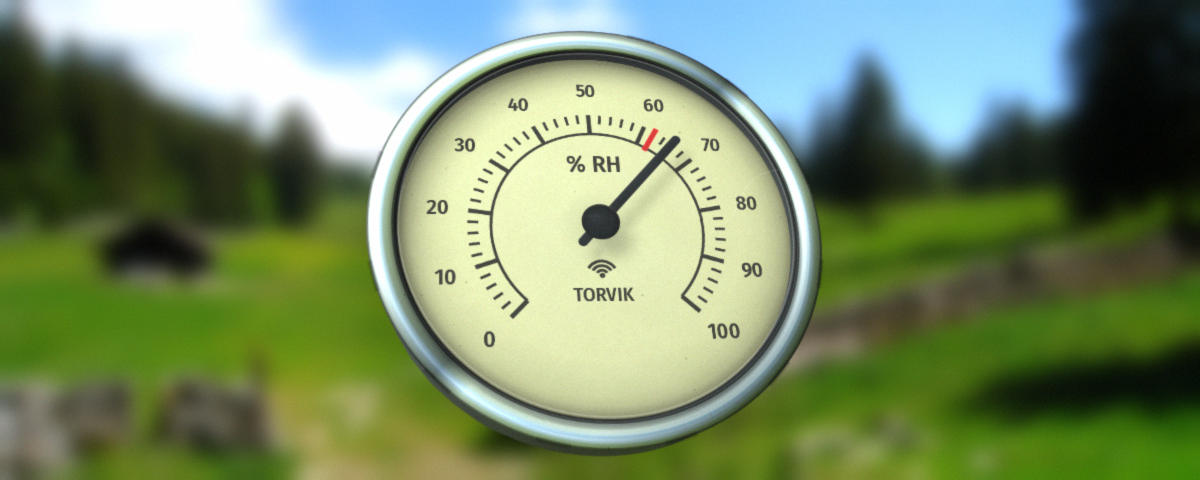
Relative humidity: value=66 unit=%
